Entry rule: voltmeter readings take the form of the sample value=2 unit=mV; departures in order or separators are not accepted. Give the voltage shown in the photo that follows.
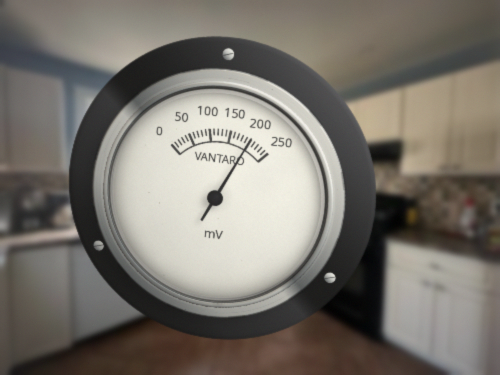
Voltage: value=200 unit=mV
